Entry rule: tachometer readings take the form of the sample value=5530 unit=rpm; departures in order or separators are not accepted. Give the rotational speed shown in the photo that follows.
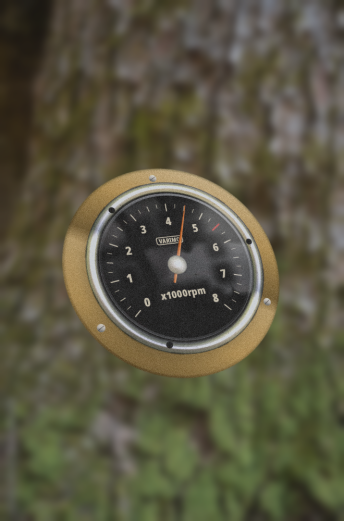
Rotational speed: value=4500 unit=rpm
